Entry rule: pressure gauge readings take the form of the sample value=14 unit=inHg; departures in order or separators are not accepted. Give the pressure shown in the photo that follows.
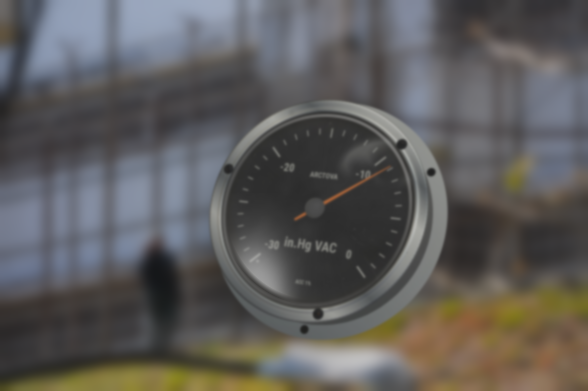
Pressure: value=-9 unit=inHg
